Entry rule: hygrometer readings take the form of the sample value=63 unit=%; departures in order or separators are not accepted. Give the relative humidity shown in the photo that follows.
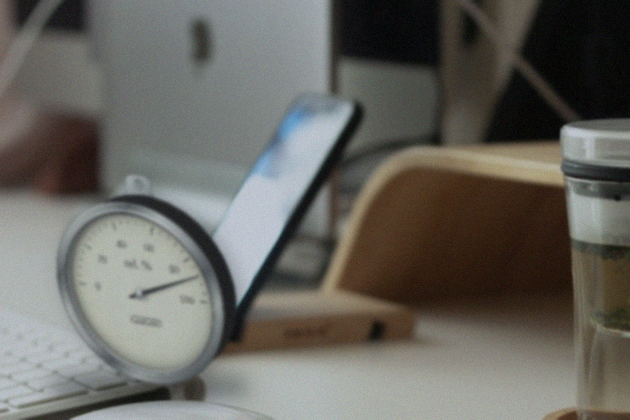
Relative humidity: value=88 unit=%
